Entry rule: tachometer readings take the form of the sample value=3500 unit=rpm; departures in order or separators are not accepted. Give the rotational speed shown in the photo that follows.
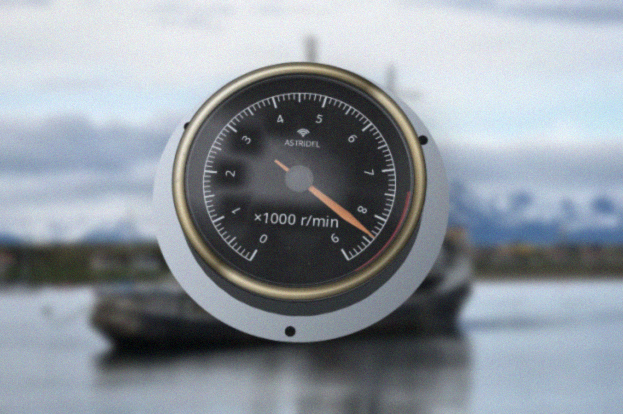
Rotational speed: value=8400 unit=rpm
